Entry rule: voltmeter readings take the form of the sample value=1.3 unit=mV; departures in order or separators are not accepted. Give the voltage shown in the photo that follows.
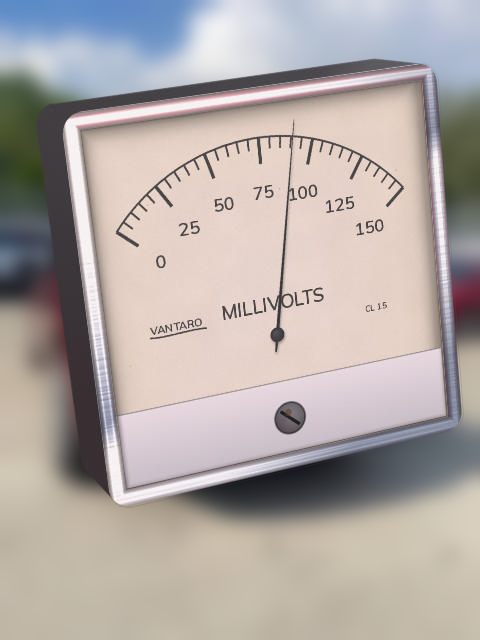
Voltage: value=90 unit=mV
